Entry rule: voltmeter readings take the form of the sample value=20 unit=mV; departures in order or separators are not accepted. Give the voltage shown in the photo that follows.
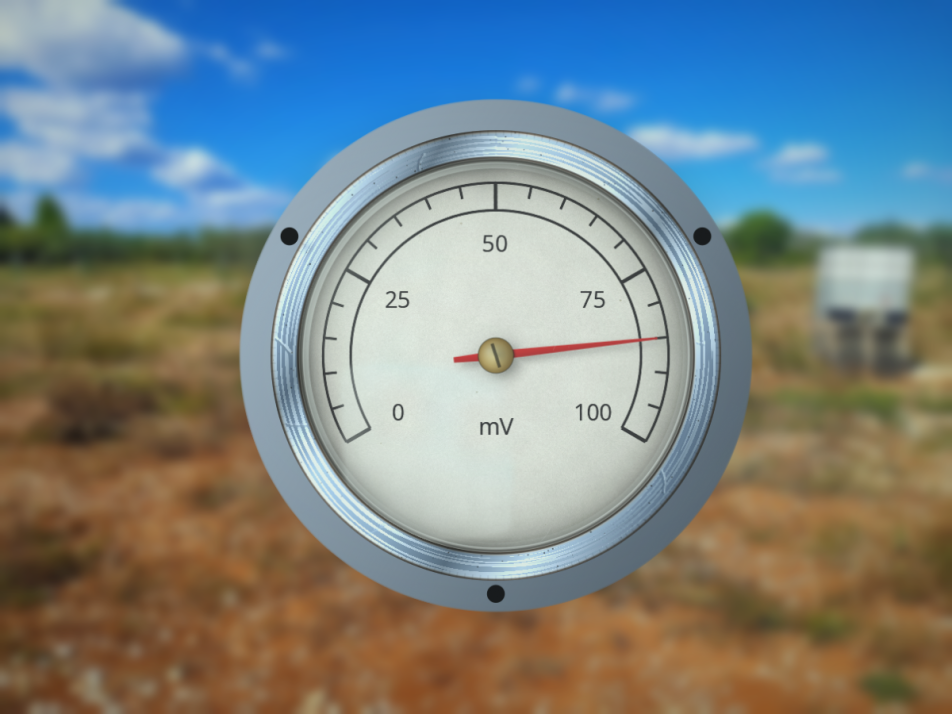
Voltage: value=85 unit=mV
